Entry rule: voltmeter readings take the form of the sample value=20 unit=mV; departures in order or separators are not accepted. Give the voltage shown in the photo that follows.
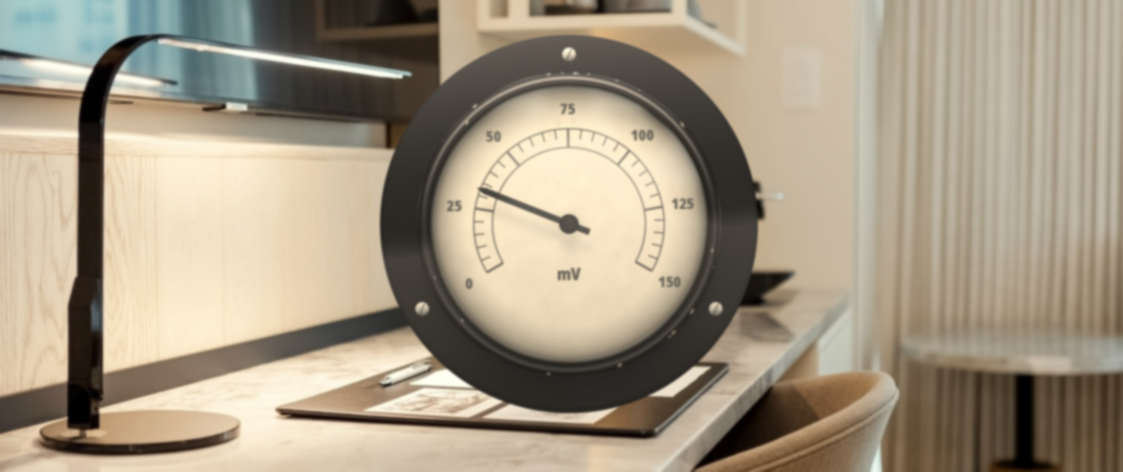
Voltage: value=32.5 unit=mV
